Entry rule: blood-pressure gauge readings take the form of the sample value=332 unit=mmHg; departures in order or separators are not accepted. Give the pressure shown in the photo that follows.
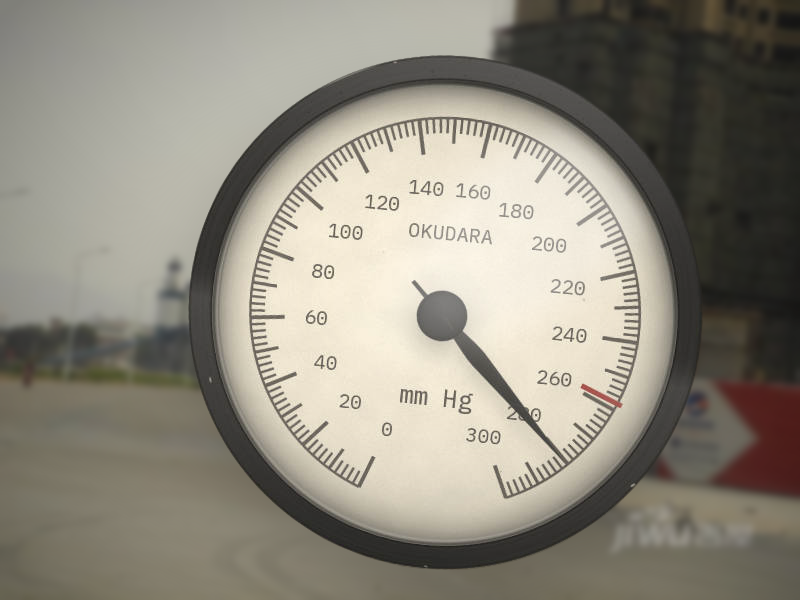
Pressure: value=280 unit=mmHg
